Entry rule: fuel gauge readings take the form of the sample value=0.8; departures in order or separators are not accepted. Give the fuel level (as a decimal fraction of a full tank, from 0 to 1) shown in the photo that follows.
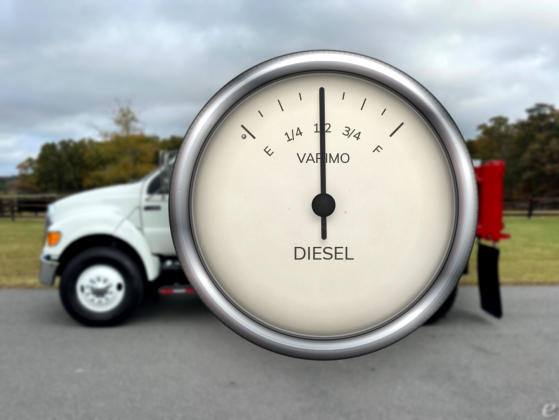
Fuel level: value=0.5
